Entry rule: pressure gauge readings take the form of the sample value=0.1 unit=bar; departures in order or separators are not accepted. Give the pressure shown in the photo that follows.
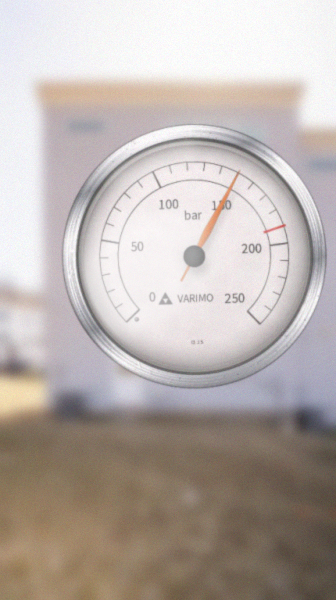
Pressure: value=150 unit=bar
